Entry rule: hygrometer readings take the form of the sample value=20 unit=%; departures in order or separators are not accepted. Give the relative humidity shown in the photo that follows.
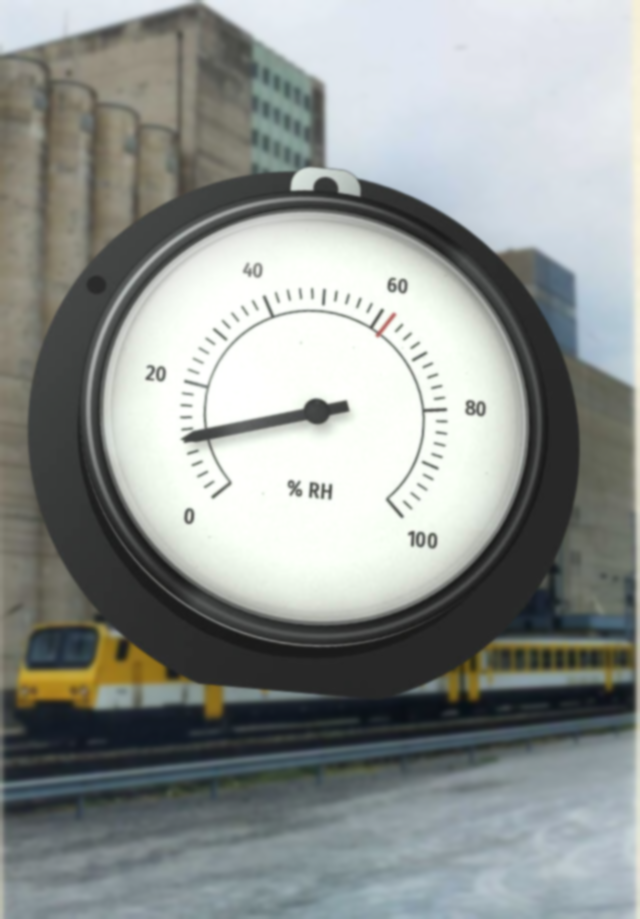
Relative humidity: value=10 unit=%
